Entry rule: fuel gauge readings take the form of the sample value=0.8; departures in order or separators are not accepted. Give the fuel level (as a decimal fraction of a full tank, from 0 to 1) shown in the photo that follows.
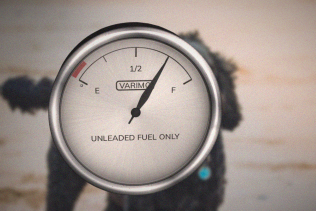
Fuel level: value=0.75
